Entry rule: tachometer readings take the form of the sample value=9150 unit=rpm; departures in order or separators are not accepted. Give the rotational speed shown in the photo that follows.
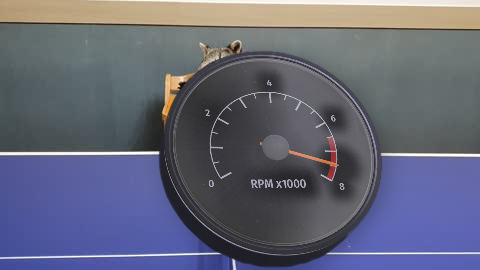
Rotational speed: value=7500 unit=rpm
